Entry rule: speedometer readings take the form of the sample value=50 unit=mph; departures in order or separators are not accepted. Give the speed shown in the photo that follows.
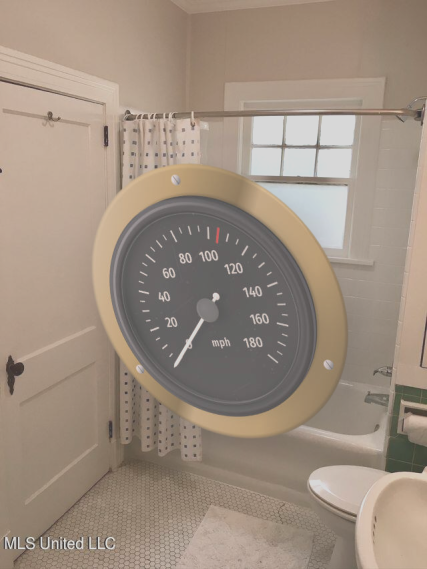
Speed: value=0 unit=mph
